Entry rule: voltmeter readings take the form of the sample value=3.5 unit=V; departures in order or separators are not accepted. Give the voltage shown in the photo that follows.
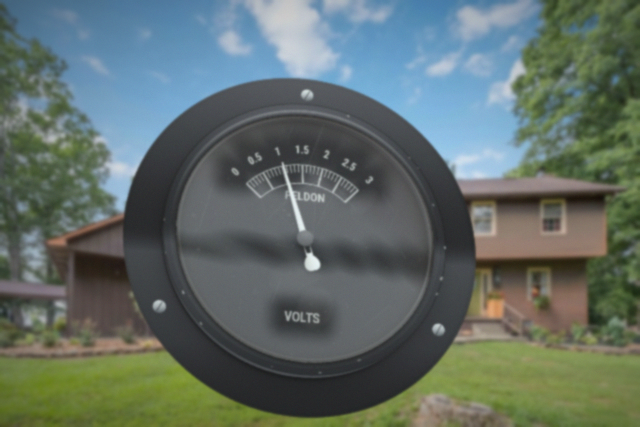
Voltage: value=1 unit=V
